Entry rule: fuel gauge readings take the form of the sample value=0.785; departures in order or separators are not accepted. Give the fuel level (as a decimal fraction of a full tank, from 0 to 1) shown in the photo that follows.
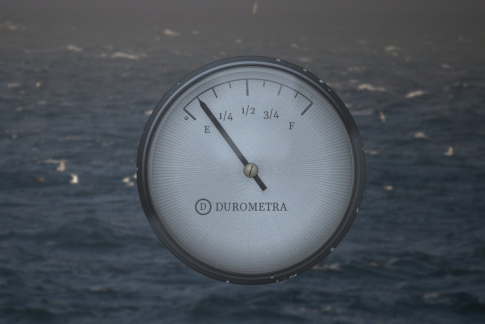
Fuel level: value=0.125
